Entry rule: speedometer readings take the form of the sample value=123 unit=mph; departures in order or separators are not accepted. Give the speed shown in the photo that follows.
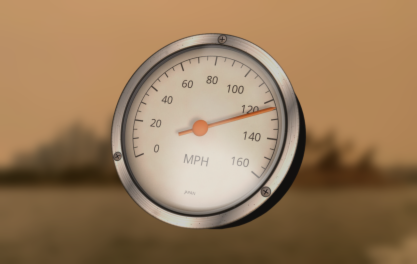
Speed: value=125 unit=mph
